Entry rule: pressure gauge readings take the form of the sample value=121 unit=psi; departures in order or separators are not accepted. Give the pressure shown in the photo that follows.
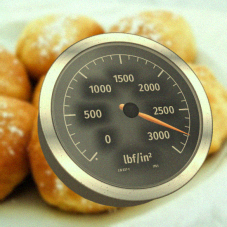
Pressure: value=2800 unit=psi
